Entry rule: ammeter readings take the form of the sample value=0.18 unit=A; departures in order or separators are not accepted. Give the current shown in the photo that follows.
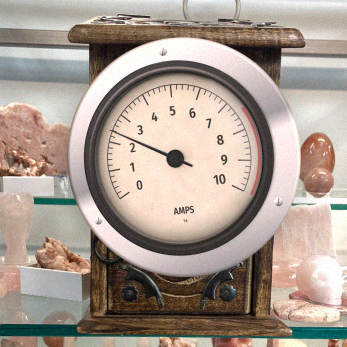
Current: value=2.4 unit=A
